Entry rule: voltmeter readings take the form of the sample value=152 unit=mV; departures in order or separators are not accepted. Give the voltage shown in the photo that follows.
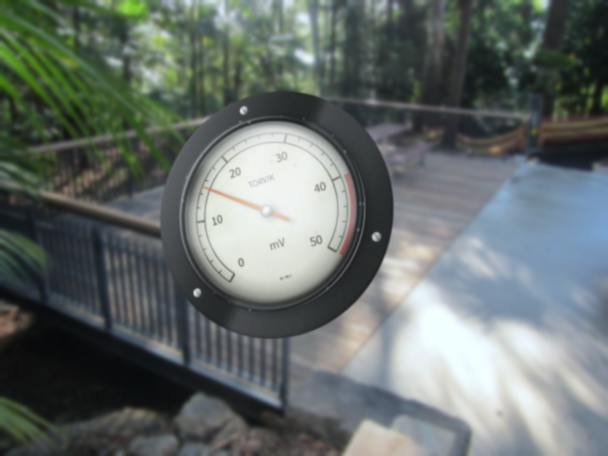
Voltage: value=15 unit=mV
